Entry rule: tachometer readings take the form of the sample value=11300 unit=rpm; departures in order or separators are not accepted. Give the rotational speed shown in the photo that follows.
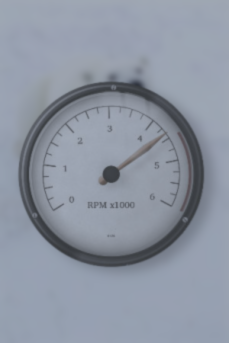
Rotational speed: value=4375 unit=rpm
